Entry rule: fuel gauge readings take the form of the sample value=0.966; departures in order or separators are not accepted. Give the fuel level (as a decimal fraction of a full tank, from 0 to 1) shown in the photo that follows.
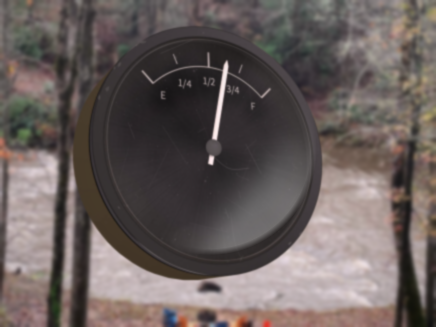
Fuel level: value=0.625
